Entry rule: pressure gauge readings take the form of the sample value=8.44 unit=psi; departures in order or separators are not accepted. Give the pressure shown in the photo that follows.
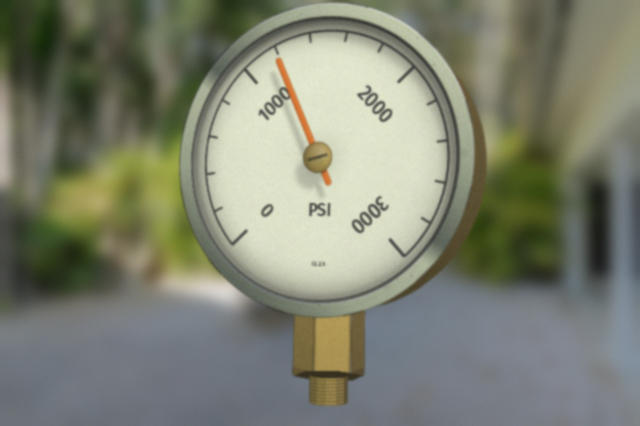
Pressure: value=1200 unit=psi
